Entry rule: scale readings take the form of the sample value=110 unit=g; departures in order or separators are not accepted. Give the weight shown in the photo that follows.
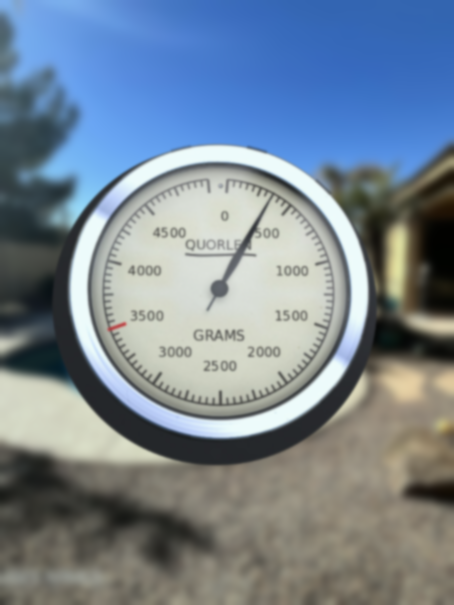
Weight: value=350 unit=g
